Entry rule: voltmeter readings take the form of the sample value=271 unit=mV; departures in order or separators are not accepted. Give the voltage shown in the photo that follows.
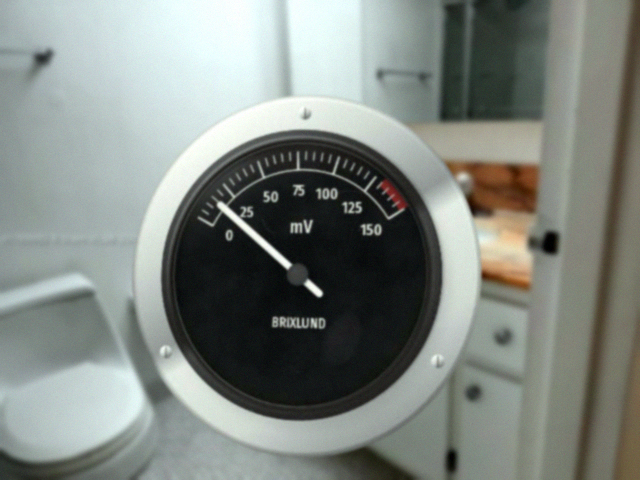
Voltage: value=15 unit=mV
